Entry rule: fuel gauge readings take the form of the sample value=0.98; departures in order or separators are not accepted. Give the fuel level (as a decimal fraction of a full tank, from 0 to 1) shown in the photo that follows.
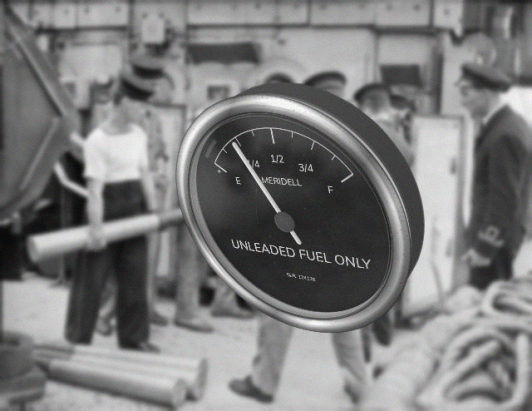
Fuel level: value=0.25
